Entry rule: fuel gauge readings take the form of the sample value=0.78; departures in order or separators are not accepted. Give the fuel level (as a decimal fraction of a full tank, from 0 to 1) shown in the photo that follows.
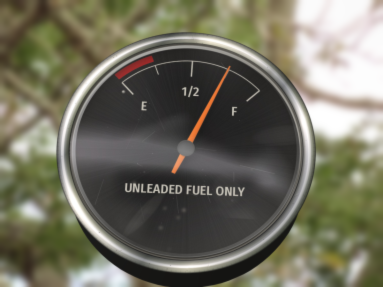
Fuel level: value=0.75
